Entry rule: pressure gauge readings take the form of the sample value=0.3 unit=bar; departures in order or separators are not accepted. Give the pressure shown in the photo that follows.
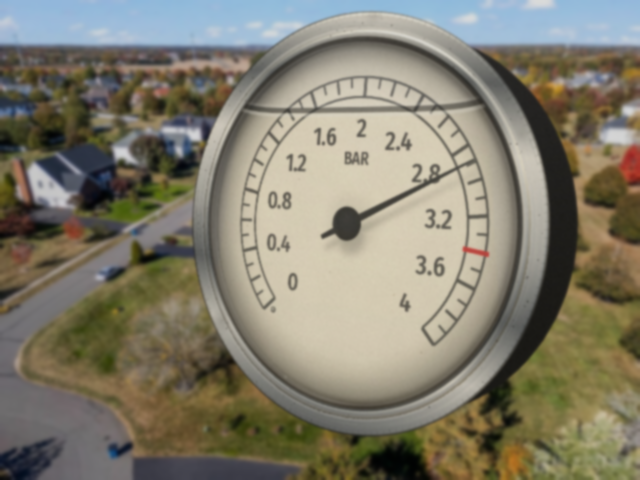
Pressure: value=2.9 unit=bar
